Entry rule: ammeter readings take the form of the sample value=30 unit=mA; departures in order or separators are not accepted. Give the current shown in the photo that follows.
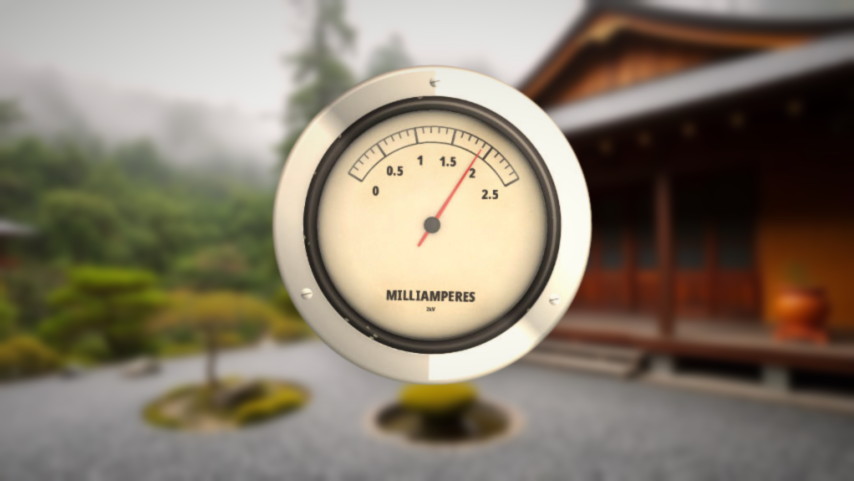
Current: value=1.9 unit=mA
